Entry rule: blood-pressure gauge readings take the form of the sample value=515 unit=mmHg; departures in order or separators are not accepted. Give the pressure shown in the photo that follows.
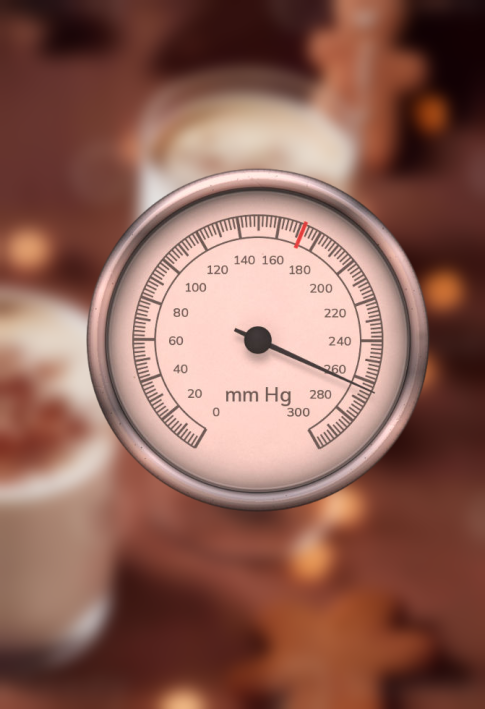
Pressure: value=264 unit=mmHg
